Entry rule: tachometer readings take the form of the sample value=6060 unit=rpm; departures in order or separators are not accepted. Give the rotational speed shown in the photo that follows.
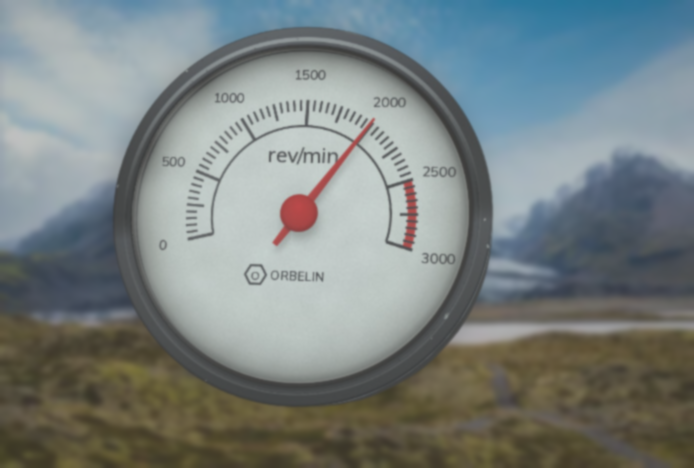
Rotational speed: value=2000 unit=rpm
